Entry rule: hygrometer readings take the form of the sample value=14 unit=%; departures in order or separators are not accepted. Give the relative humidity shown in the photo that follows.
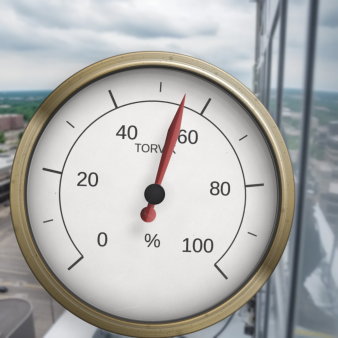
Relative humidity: value=55 unit=%
